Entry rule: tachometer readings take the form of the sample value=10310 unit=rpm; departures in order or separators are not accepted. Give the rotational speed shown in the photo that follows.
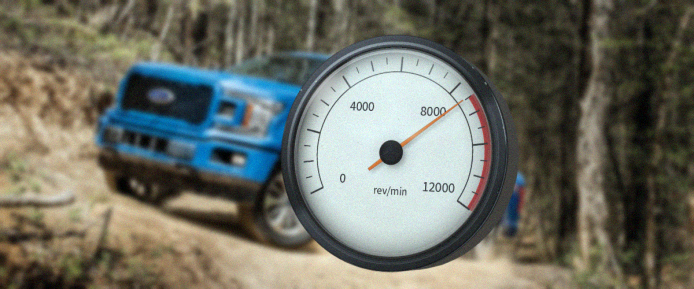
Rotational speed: value=8500 unit=rpm
